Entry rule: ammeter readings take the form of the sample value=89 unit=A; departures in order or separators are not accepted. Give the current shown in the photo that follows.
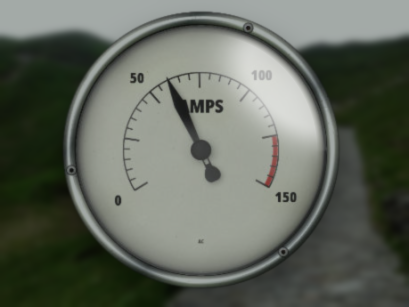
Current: value=60 unit=A
